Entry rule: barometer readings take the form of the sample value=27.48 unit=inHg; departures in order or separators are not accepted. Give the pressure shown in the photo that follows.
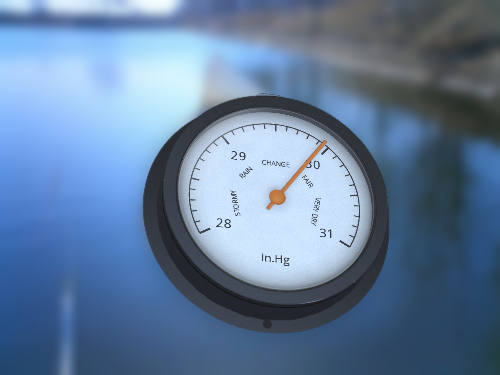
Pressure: value=29.95 unit=inHg
